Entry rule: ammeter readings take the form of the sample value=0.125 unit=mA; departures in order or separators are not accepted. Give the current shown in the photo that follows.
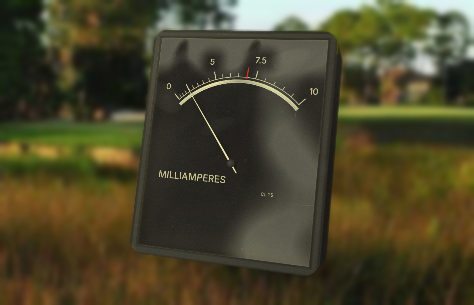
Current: value=2.5 unit=mA
